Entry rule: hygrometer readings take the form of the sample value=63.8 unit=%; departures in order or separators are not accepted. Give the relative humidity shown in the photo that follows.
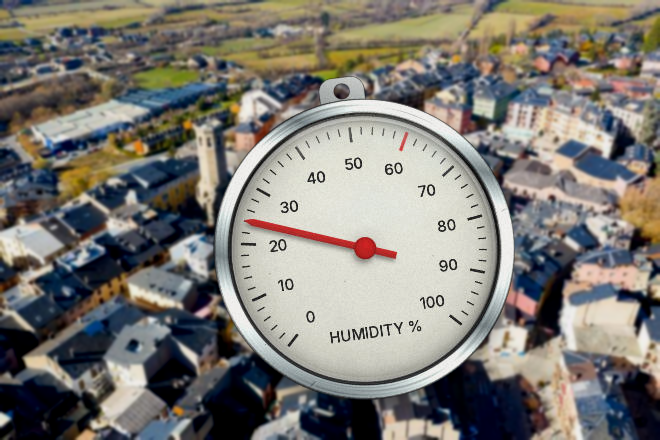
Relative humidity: value=24 unit=%
